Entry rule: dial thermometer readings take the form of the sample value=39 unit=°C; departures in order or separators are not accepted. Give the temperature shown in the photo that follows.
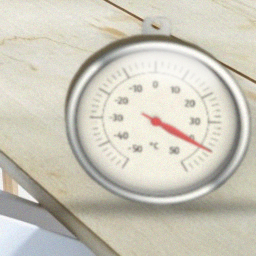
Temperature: value=40 unit=°C
